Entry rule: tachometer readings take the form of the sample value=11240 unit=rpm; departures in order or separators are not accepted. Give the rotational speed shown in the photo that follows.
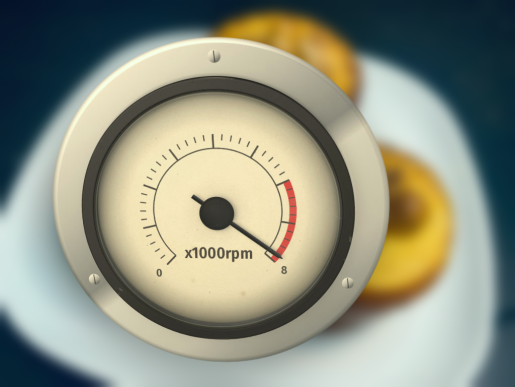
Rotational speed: value=7800 unit=rpm
